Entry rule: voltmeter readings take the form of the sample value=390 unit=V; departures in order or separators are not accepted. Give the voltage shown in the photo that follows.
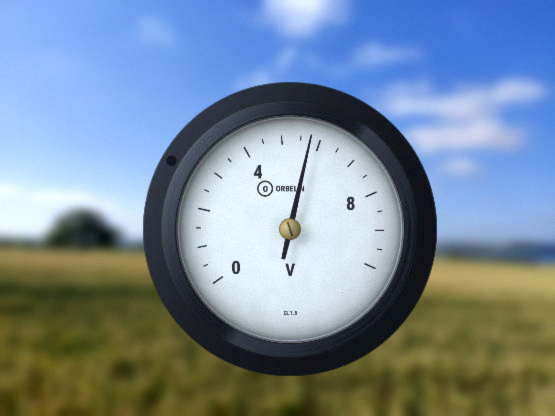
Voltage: value=5.75 unit=V
